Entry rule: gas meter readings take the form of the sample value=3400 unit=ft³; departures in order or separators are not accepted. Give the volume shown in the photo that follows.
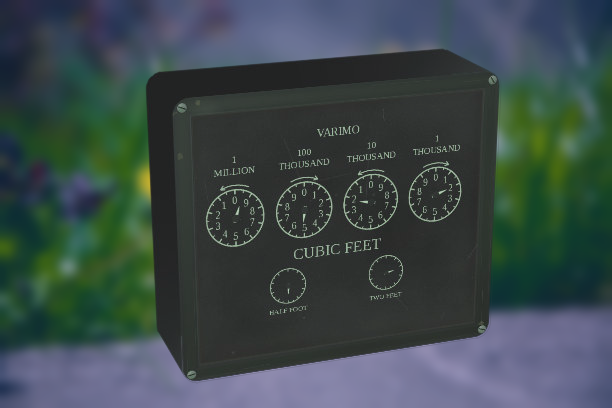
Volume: value=952200 unit=ft³
